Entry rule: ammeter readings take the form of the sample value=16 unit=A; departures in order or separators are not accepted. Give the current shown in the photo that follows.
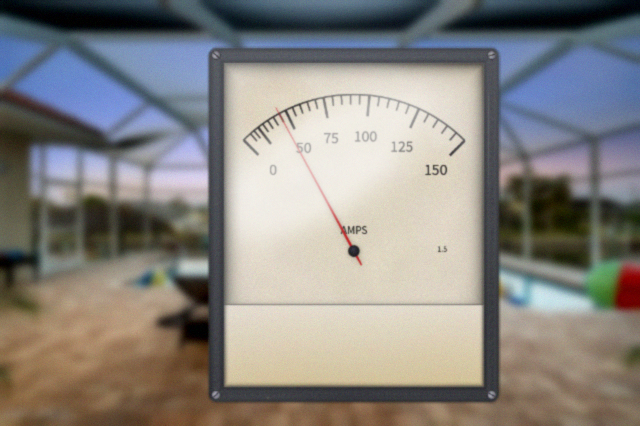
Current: value=45 unit=A
